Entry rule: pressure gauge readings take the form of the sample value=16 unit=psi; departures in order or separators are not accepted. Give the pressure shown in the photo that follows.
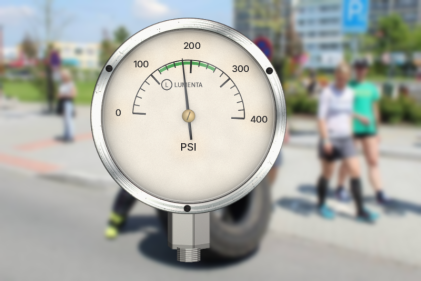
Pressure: value=180 unit=psi
